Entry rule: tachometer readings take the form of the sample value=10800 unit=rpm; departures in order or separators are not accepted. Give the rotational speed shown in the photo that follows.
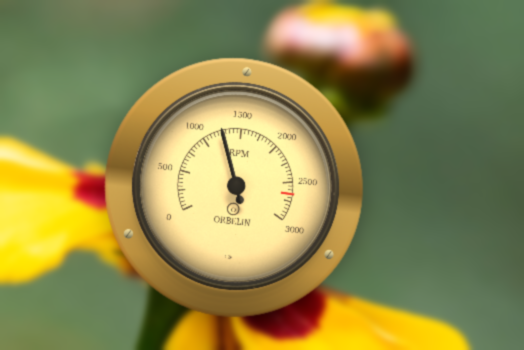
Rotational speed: value=1250 unit=rpm
